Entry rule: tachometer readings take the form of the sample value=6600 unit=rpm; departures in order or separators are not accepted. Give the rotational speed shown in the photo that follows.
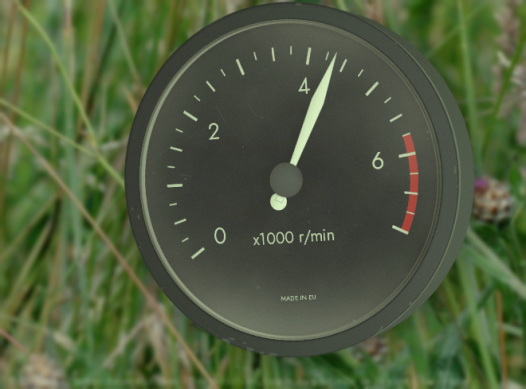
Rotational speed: value=4375 unit=rpm
